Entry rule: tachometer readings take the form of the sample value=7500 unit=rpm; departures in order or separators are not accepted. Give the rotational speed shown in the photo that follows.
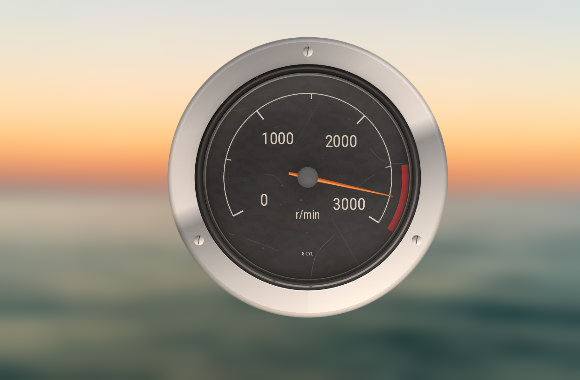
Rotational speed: value=2750 unit=rpm
